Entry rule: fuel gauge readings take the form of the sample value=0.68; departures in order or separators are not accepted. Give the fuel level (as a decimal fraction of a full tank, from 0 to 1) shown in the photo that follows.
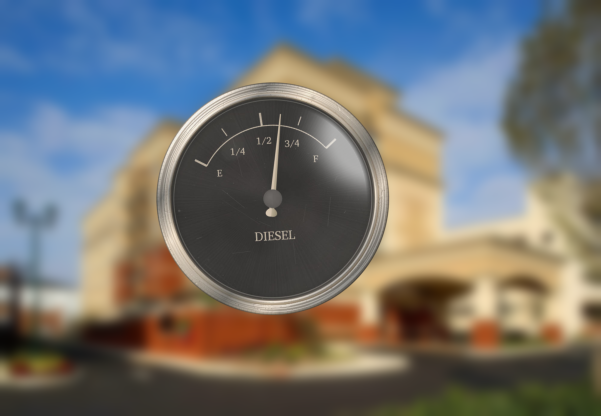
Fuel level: value=0.625
